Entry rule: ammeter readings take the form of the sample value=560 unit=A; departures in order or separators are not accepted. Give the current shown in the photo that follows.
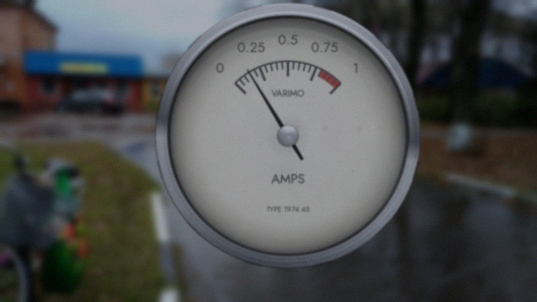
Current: value=0.15 unit=A
